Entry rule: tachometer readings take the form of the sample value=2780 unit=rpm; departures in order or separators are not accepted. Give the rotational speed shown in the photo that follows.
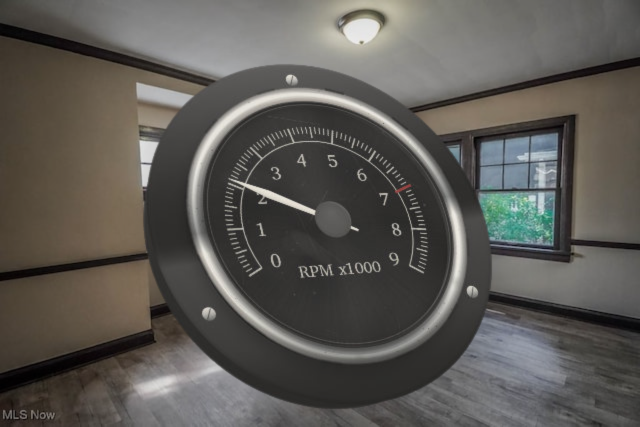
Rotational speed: value=2000 unit=rpm
